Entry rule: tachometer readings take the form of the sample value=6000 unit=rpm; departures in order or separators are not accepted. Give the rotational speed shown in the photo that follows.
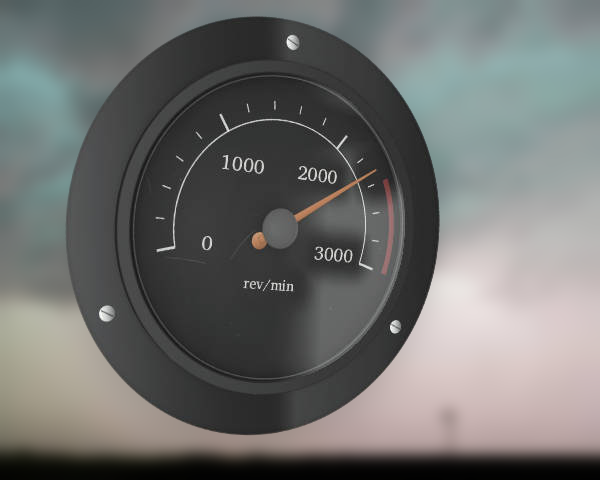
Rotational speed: value=2300 unit=rpm
